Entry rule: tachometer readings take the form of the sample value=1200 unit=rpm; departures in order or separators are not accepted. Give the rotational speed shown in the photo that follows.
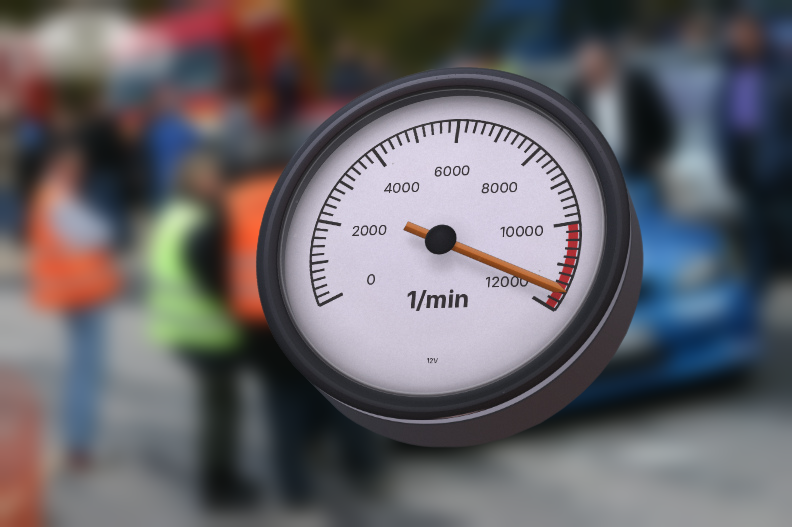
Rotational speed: value=11600 unit=rpm
